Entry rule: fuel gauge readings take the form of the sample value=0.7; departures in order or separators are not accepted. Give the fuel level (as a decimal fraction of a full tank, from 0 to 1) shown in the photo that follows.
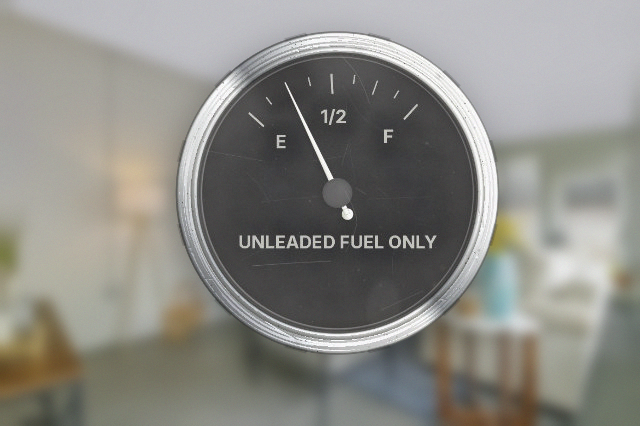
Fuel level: value=0.25
